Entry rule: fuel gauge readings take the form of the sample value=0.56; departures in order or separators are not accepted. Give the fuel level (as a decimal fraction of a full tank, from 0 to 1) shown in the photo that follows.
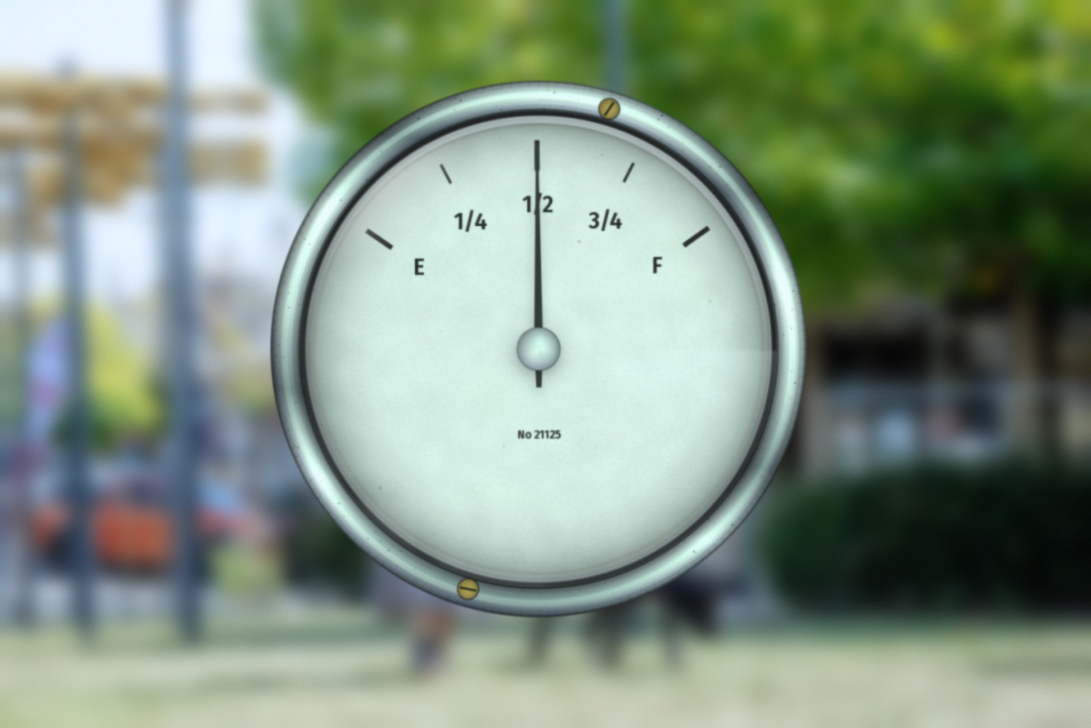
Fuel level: value=0.5
